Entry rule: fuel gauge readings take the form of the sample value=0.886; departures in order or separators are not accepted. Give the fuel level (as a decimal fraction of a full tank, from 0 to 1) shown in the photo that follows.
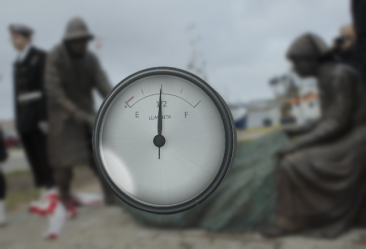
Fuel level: value=0.5
